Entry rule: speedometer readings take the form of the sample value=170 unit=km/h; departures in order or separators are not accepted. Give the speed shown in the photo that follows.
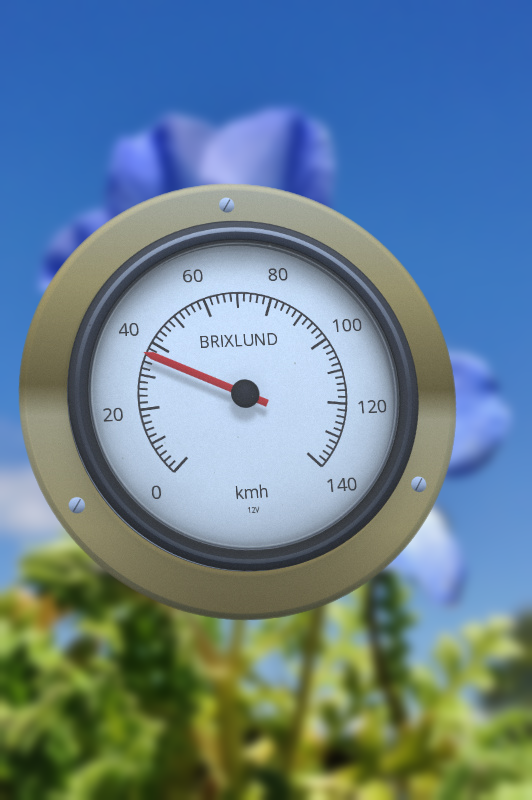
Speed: value=36 unit=km/h
